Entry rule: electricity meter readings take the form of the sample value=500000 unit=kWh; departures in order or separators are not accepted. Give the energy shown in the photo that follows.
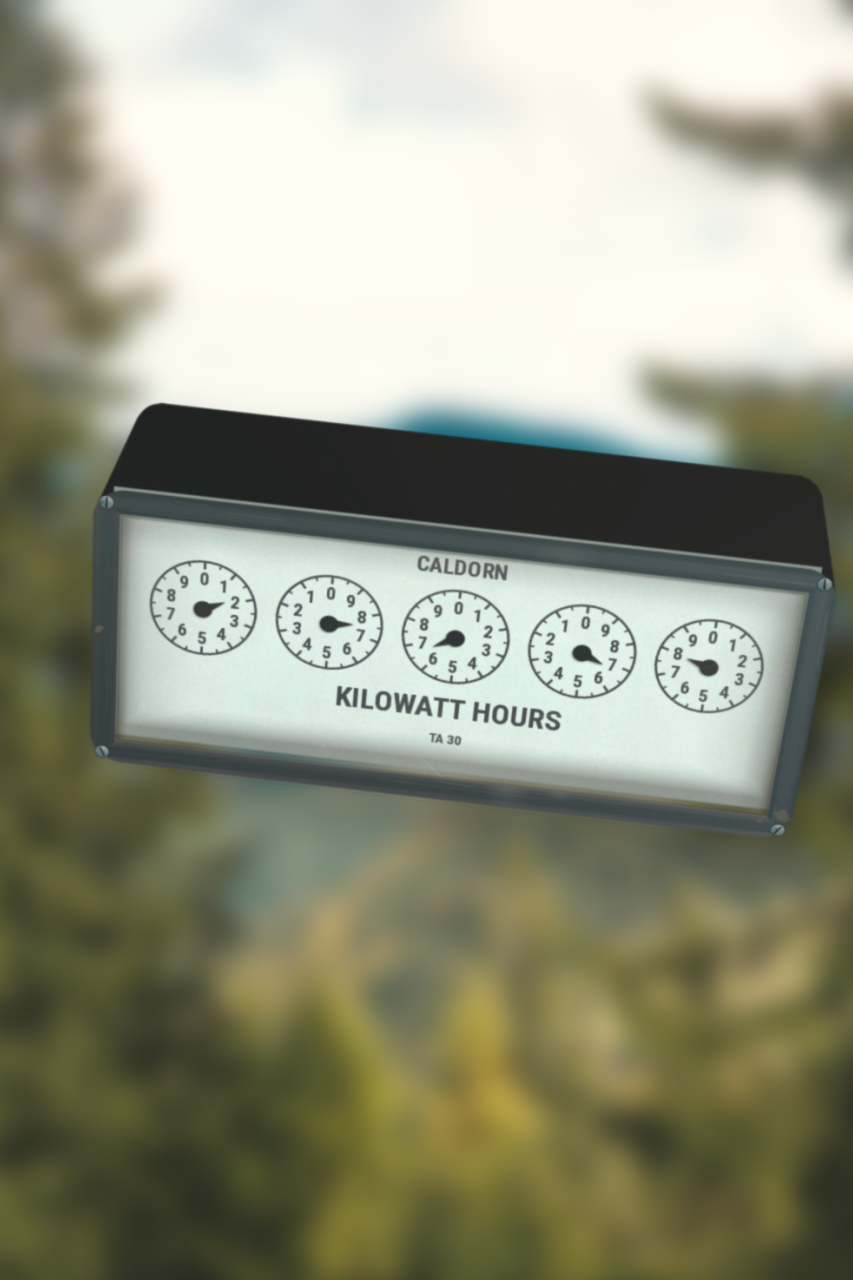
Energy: value=17668 unit=kWh
